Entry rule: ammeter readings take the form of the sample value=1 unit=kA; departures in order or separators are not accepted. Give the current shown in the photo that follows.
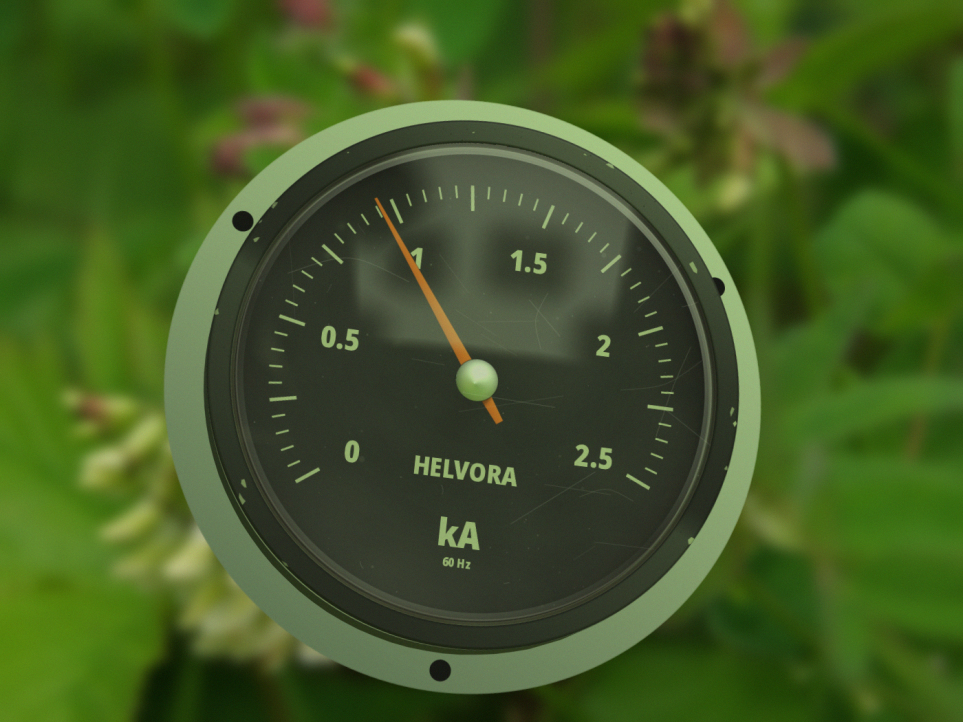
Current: value=0.95 unit=kA
